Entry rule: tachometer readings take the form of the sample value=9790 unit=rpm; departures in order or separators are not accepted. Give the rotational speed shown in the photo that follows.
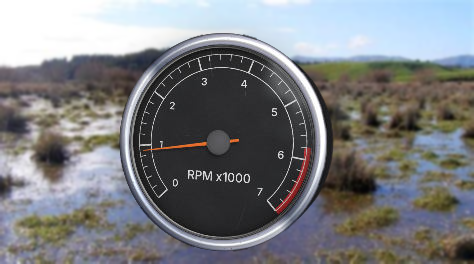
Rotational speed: value=900 unit=rpm
